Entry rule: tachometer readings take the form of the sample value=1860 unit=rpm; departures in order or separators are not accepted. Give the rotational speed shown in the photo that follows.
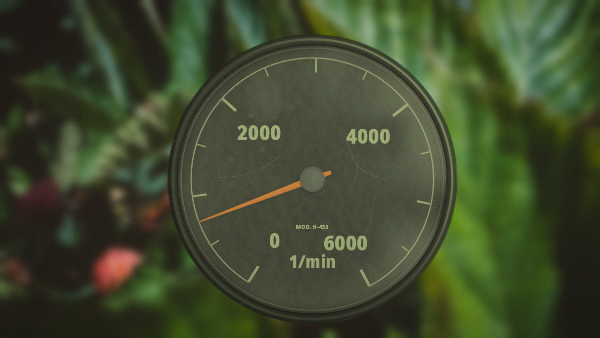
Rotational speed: value=750 unit=rpm
